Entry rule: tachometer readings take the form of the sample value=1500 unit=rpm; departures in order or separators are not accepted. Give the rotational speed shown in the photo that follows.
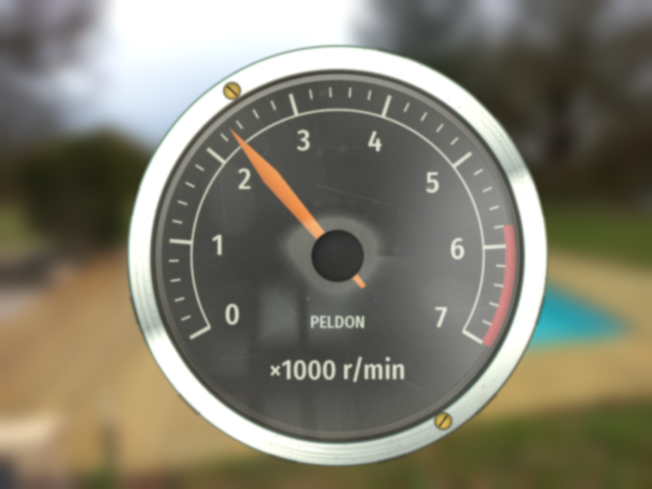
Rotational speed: value=2300 unit=rpm
